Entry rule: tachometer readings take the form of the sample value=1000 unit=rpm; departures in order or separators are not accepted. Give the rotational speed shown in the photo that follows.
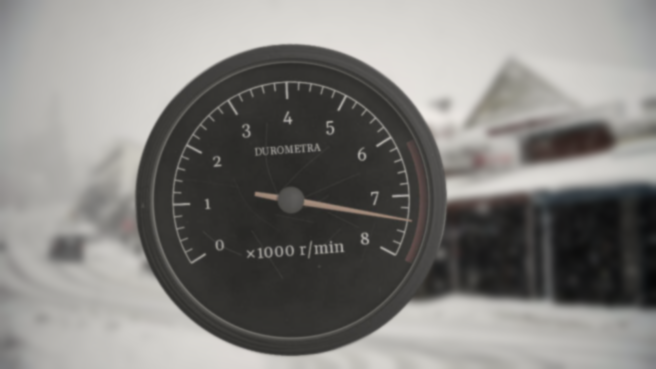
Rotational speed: value=7400 unit=rpm
